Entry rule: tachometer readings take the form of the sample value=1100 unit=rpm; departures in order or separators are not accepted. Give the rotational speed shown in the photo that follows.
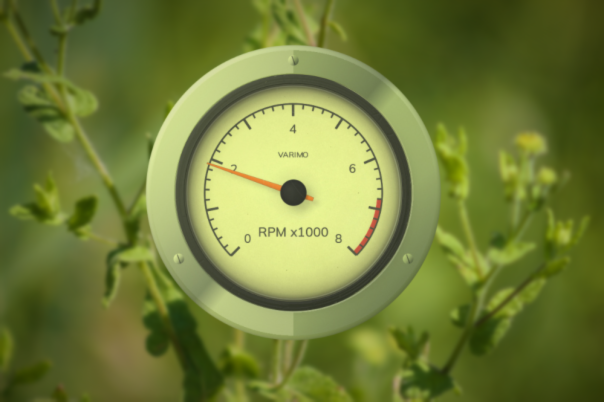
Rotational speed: value=1900 unit=rpm
